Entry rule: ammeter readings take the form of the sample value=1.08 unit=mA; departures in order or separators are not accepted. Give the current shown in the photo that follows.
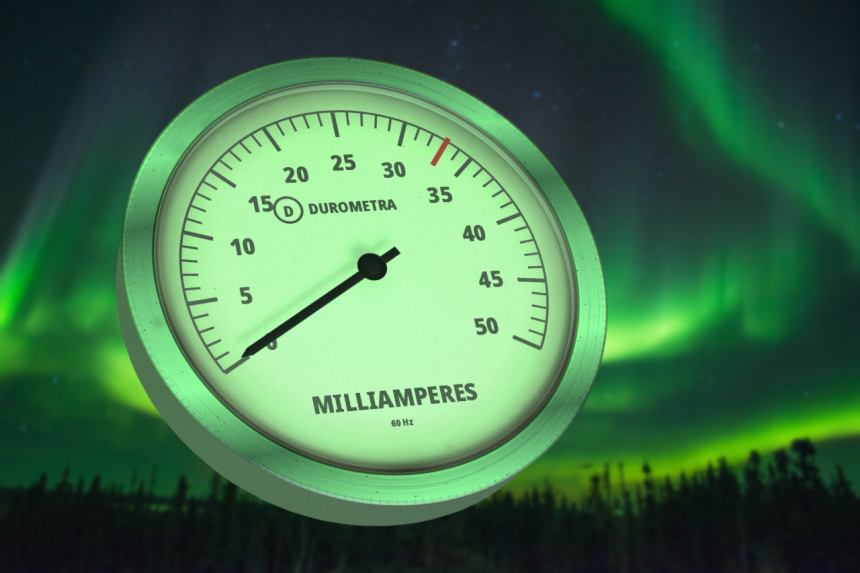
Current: value=0 unit=mA
